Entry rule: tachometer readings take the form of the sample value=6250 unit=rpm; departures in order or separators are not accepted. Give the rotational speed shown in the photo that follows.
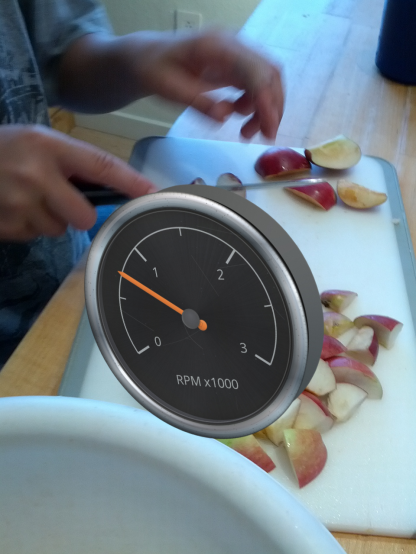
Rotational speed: value=750 unit=rpm
